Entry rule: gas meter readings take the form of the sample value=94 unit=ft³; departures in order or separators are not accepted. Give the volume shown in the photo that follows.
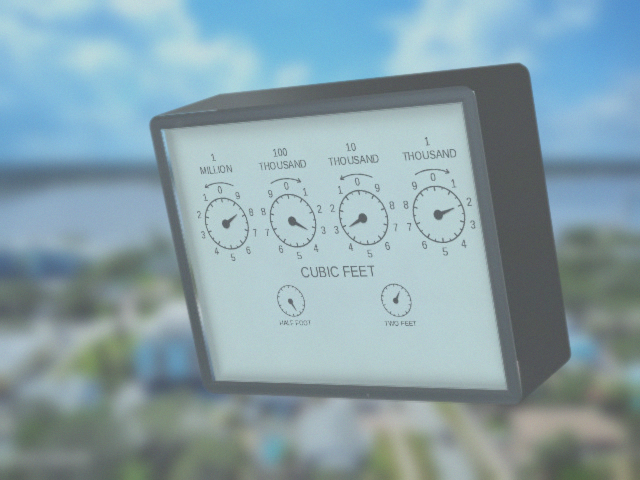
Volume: value=833200 unit=ft³
